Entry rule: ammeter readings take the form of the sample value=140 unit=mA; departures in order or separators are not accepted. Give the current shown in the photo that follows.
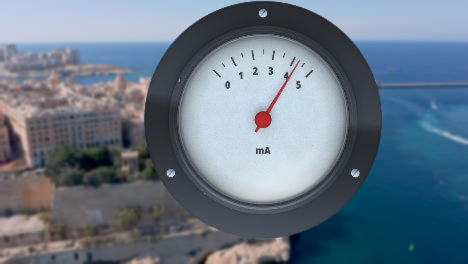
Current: value=4.25 unit=mA
